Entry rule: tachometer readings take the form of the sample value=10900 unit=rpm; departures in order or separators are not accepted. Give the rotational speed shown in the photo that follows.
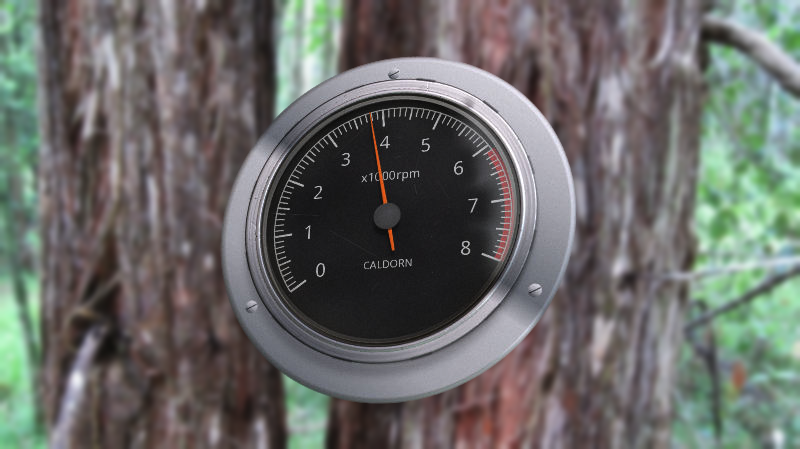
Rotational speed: value=3800 unit=rpm
